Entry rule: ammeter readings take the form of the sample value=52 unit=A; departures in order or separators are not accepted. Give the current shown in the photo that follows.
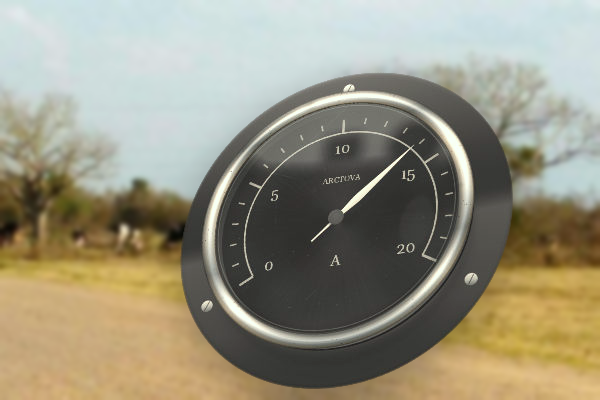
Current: value=14 unit=A
